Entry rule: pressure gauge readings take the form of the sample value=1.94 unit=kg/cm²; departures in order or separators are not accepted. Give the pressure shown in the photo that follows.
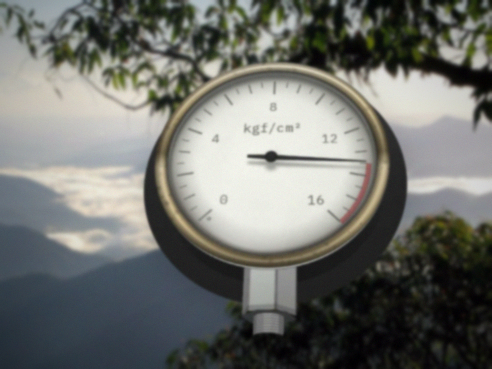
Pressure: value=13.5 unit=kg/cm²
